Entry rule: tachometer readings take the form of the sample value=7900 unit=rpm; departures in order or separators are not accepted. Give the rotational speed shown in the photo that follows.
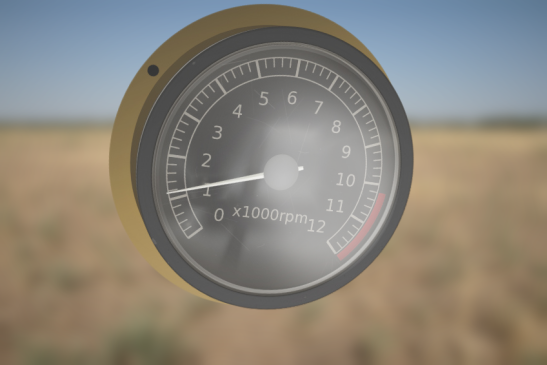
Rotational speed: value=1200 unit=rpm
